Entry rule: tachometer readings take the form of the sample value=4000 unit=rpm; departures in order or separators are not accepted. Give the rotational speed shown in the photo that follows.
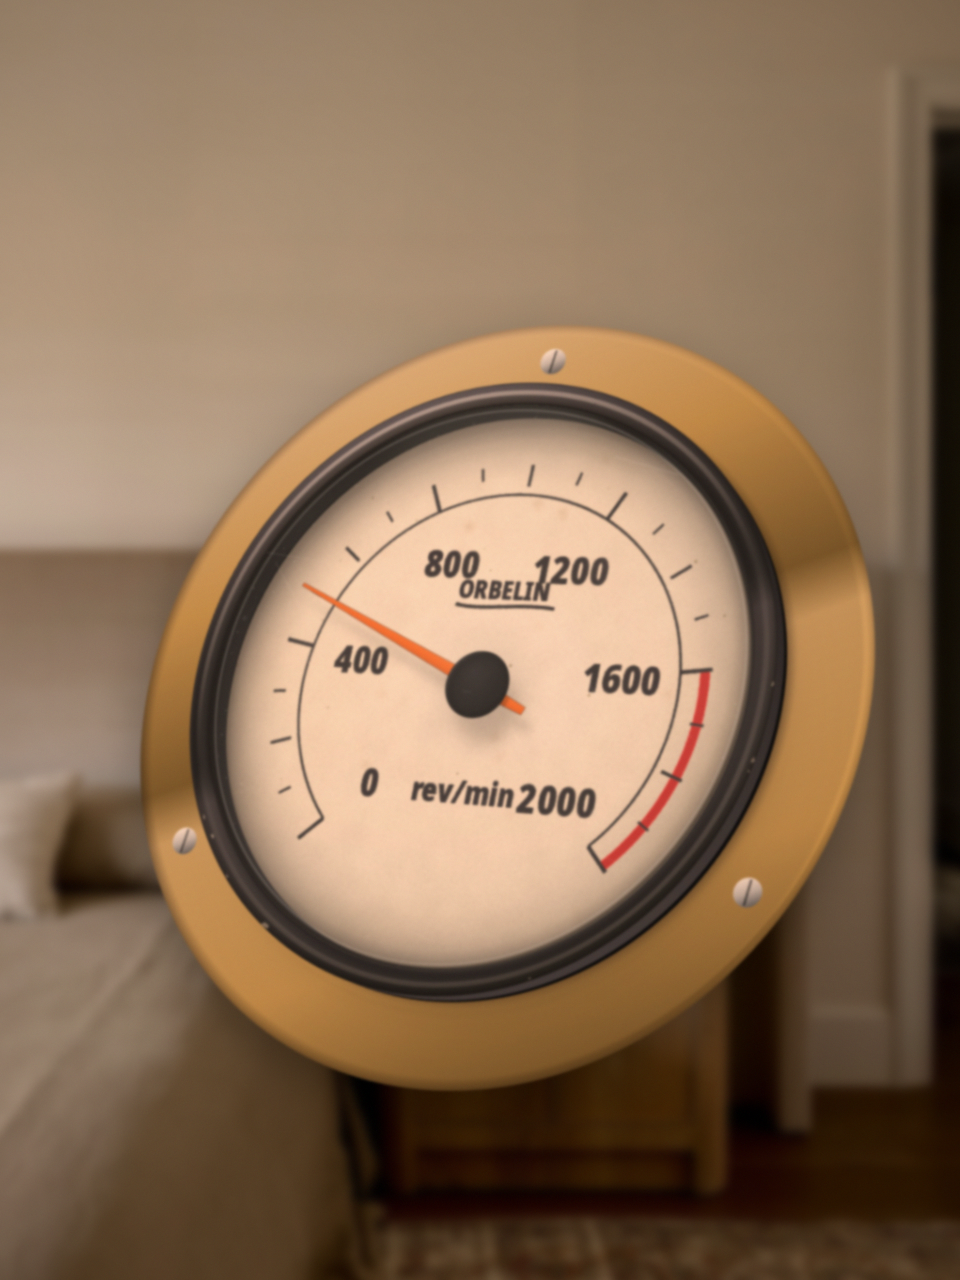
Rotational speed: value=500 unit=rpm
